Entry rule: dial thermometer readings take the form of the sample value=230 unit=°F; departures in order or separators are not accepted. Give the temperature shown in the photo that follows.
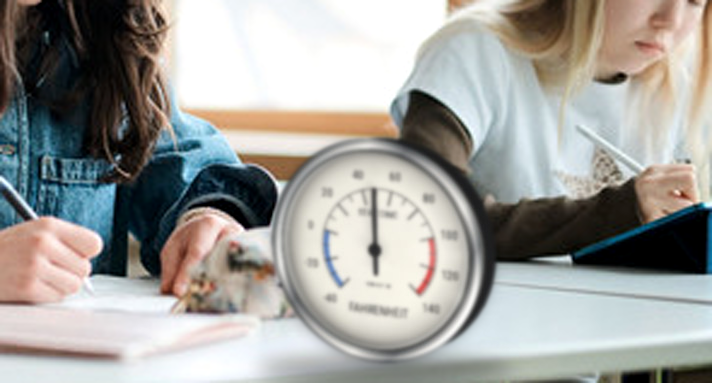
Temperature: value=50 unit=°F
